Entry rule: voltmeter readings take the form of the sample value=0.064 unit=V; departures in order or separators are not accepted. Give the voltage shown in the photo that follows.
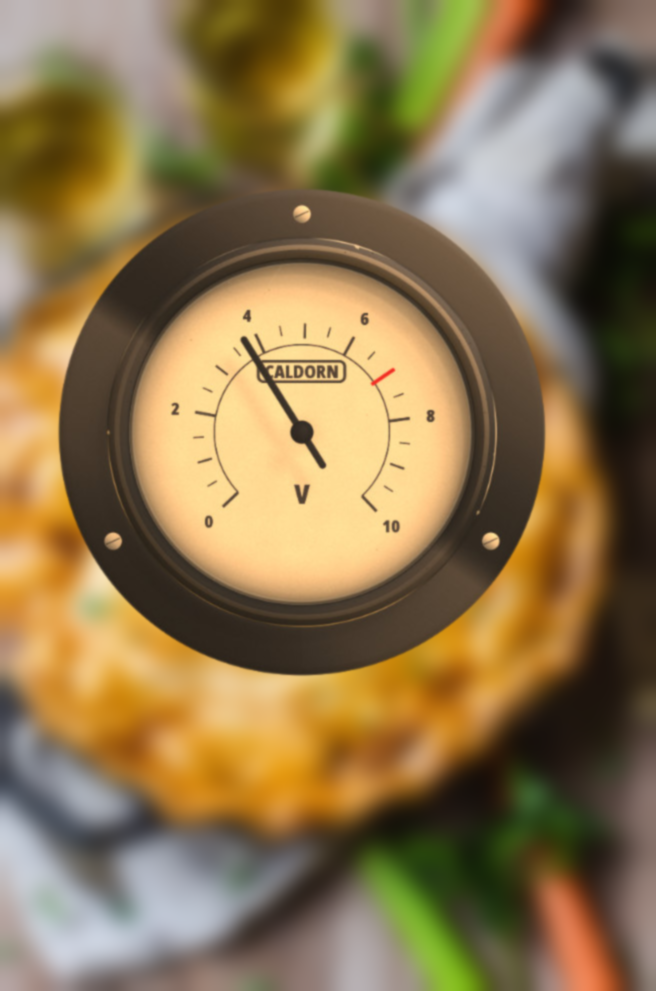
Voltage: value=3.75 unit=V
